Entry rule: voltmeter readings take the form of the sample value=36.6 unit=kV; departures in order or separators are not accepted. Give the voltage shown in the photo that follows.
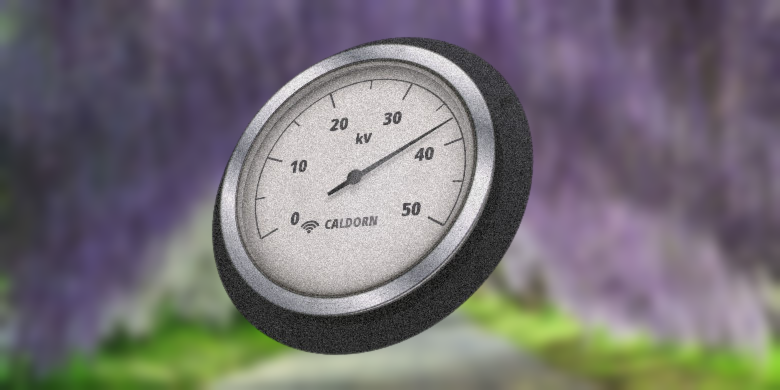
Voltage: value=37.5 unit=kV
